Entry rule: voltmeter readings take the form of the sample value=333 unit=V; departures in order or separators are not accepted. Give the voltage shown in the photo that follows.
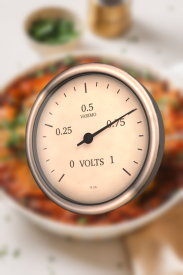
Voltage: value=0.75 unit=V
